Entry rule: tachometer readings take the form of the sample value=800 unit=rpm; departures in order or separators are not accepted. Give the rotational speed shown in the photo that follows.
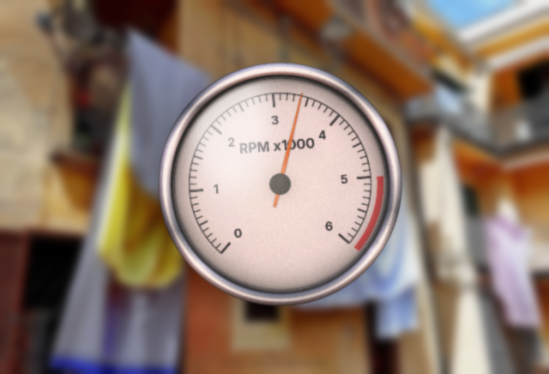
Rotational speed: value=3400 unit=rpm
